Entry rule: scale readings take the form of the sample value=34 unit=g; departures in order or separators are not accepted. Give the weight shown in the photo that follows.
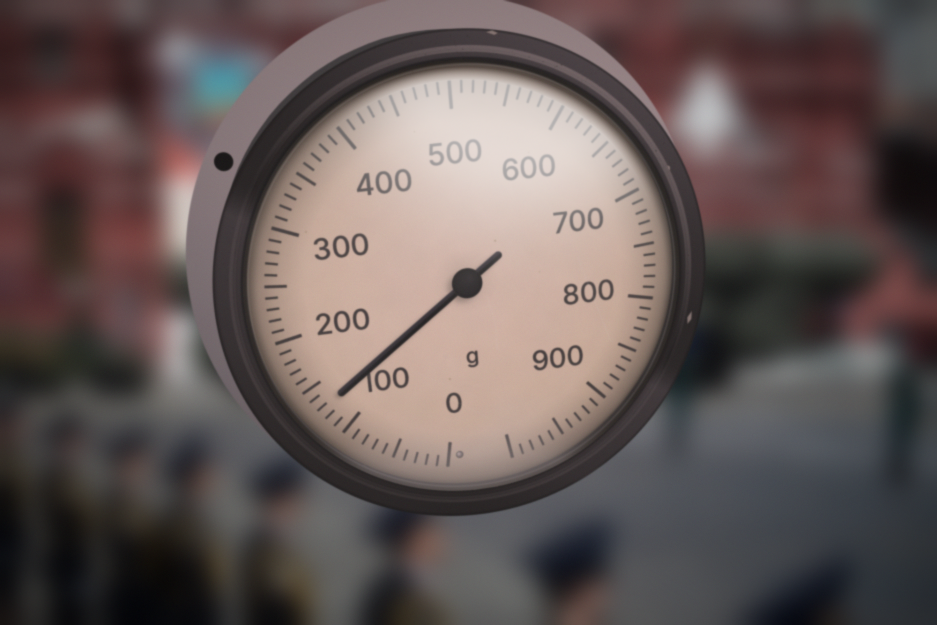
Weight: value=130 unit=g
